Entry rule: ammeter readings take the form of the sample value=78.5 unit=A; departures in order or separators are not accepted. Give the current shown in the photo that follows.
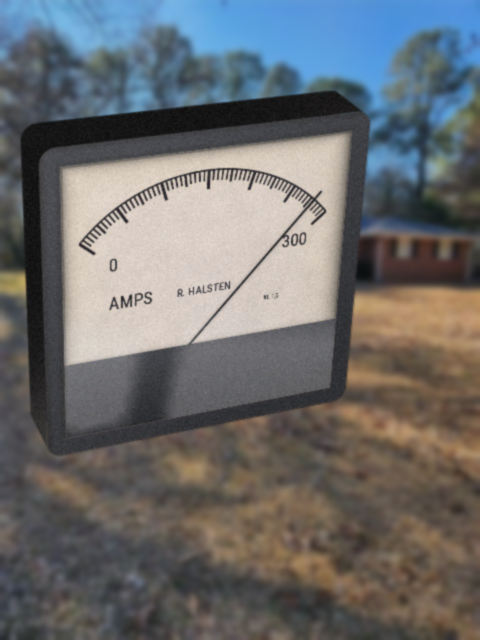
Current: value=275 unit=A
